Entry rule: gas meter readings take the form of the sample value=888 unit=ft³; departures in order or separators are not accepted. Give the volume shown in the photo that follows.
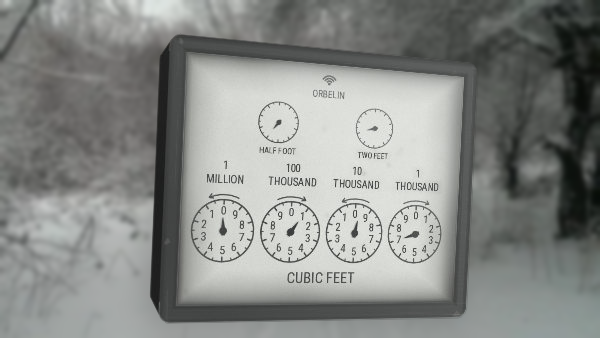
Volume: value=9700 unit=ft³
